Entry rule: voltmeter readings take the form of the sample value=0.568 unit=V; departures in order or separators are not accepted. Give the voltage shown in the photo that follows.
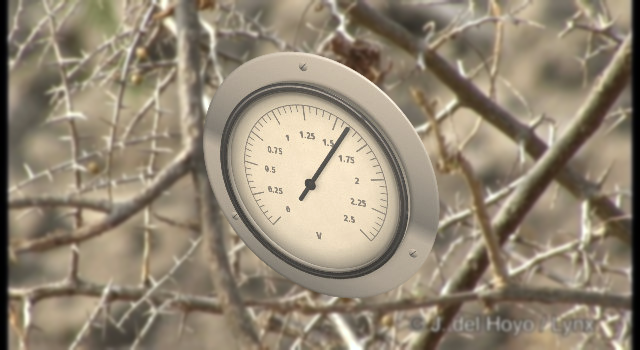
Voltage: value=1.6 unit=V
